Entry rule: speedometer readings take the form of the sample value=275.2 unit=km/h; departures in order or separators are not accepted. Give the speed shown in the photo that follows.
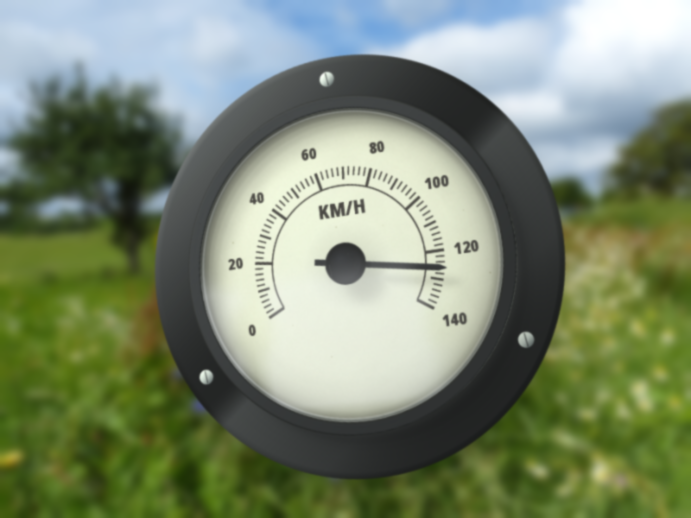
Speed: value=126 unit=km/h
